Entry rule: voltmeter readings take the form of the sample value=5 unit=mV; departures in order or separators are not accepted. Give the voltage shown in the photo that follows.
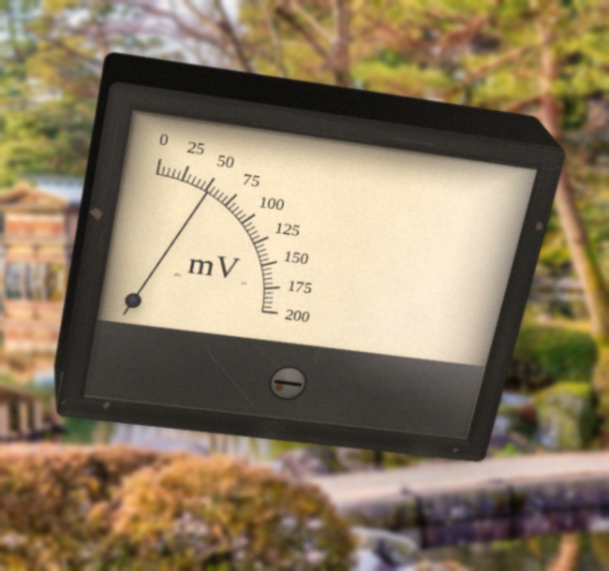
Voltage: value=50 unit=mV
